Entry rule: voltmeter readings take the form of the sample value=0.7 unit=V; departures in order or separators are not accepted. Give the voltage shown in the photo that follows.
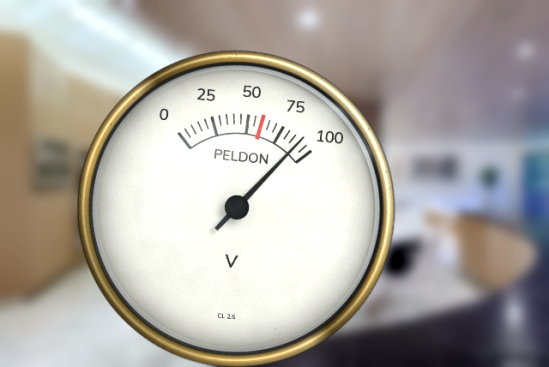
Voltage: value=90 unit=V
